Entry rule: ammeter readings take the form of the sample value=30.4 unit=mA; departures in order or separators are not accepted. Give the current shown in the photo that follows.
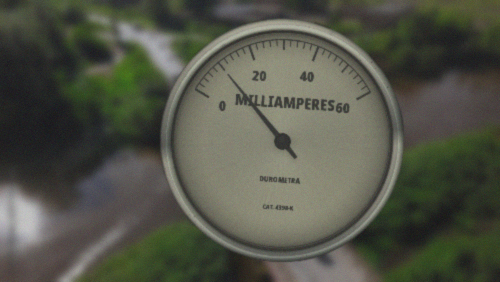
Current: value=10 unit=mA
